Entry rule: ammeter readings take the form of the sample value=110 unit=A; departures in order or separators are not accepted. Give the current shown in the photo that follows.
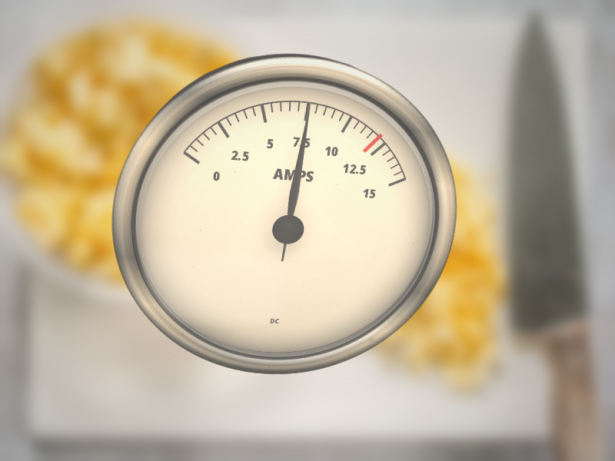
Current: value=7.5 unit=A
